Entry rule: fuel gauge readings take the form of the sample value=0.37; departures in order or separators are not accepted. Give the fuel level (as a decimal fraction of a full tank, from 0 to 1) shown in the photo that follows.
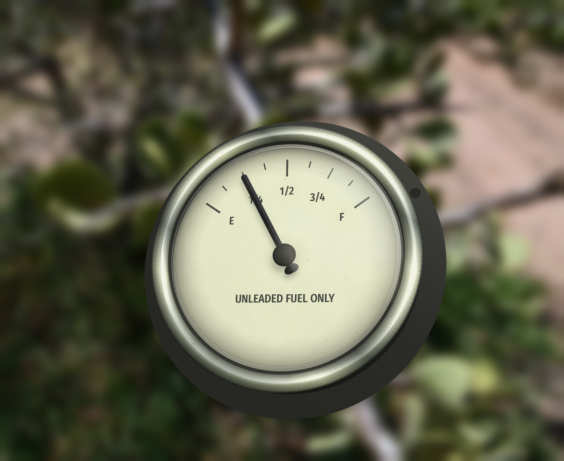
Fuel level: value=0.25
